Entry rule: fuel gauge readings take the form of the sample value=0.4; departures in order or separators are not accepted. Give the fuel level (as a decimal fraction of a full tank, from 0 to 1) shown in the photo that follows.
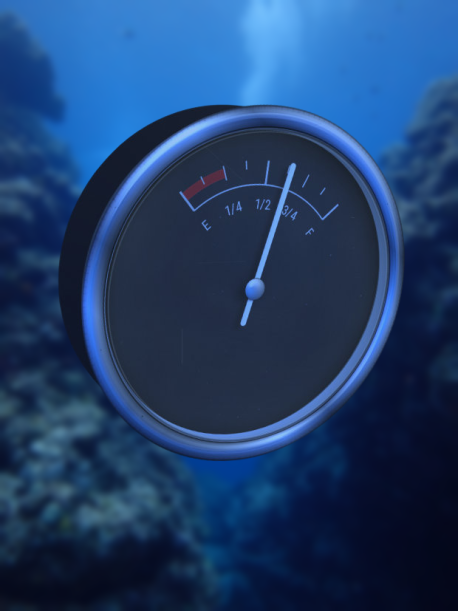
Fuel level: value=0.625
